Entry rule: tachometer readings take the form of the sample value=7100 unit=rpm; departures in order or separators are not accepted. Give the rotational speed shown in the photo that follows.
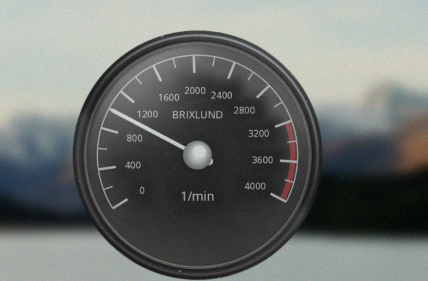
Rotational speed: value=1000 unit=rpm
